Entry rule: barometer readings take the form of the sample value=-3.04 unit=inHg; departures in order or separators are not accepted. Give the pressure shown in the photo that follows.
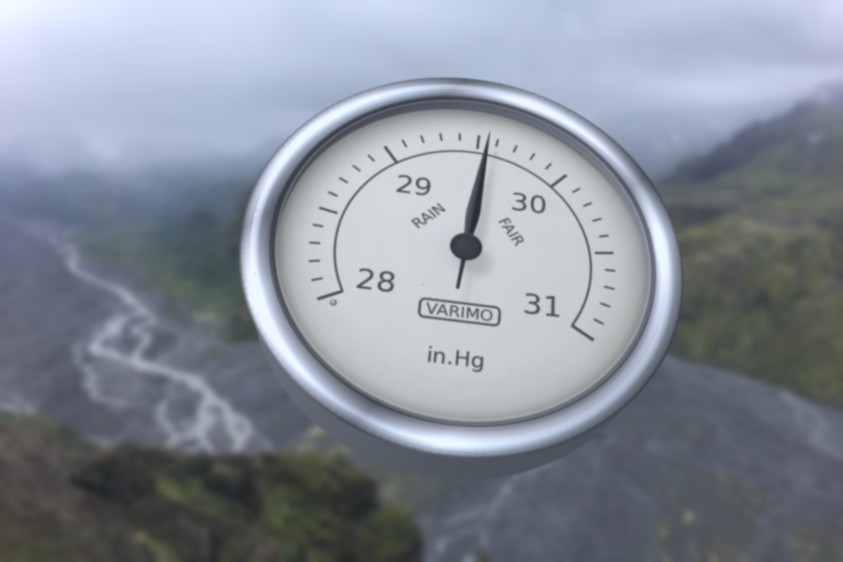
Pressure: value=29.55 unit=inHg
